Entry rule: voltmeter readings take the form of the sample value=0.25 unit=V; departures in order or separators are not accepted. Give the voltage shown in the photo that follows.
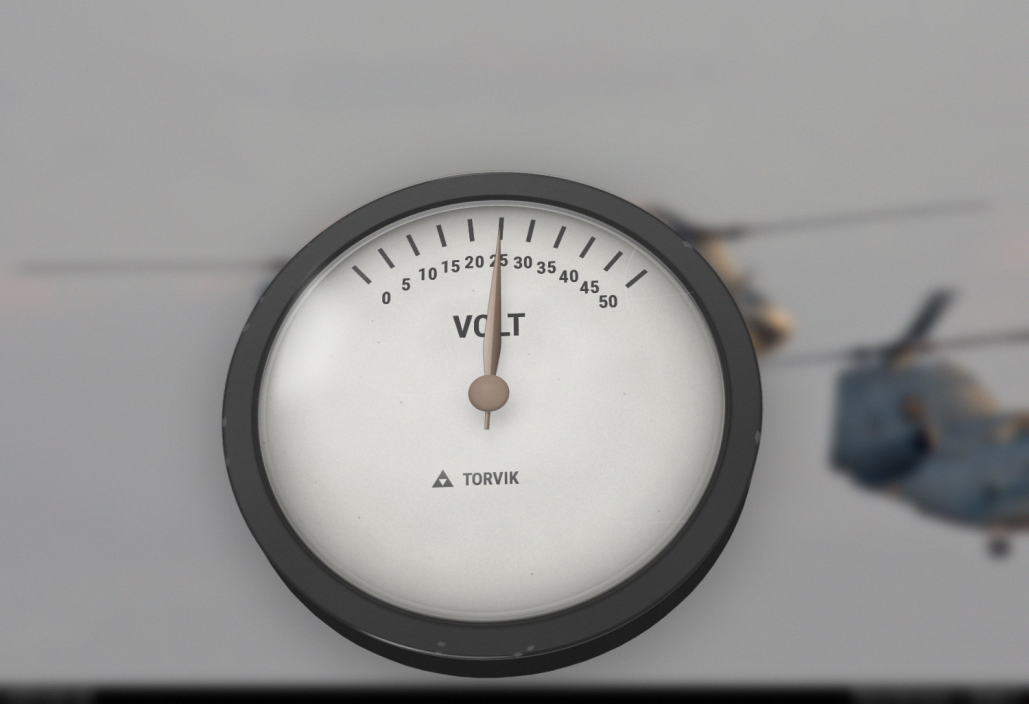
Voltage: value=25 unit=V
